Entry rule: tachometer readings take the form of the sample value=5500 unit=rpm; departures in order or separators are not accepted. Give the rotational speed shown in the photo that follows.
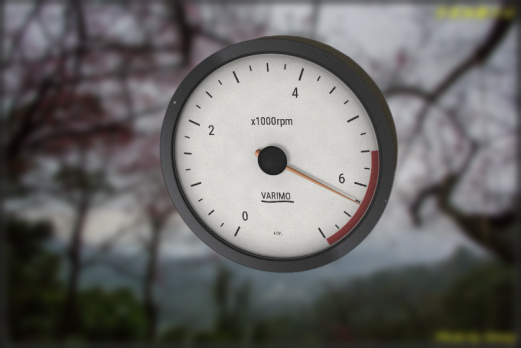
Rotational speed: value=6250 unit=rpm
